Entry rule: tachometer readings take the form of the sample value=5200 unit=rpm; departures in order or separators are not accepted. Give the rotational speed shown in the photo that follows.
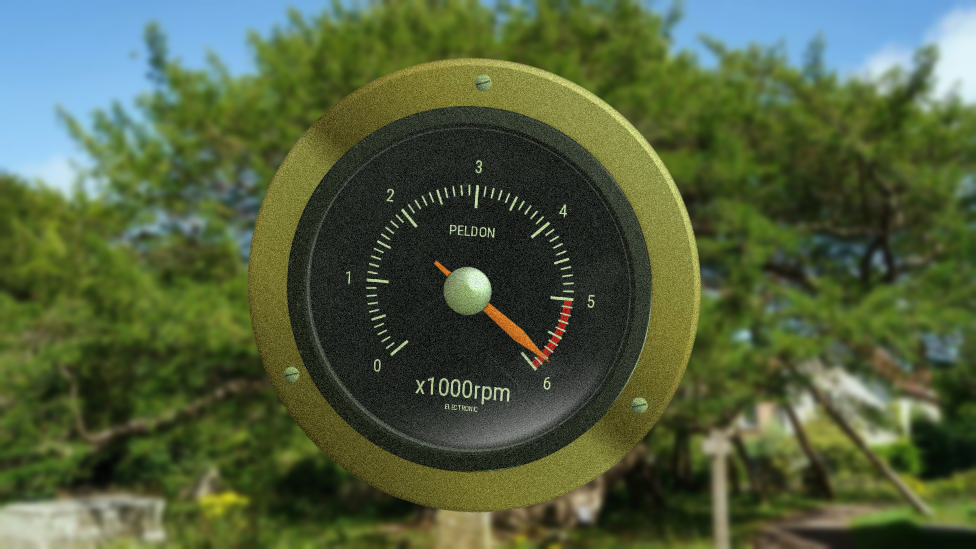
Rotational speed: value=5800 unit=rpm
